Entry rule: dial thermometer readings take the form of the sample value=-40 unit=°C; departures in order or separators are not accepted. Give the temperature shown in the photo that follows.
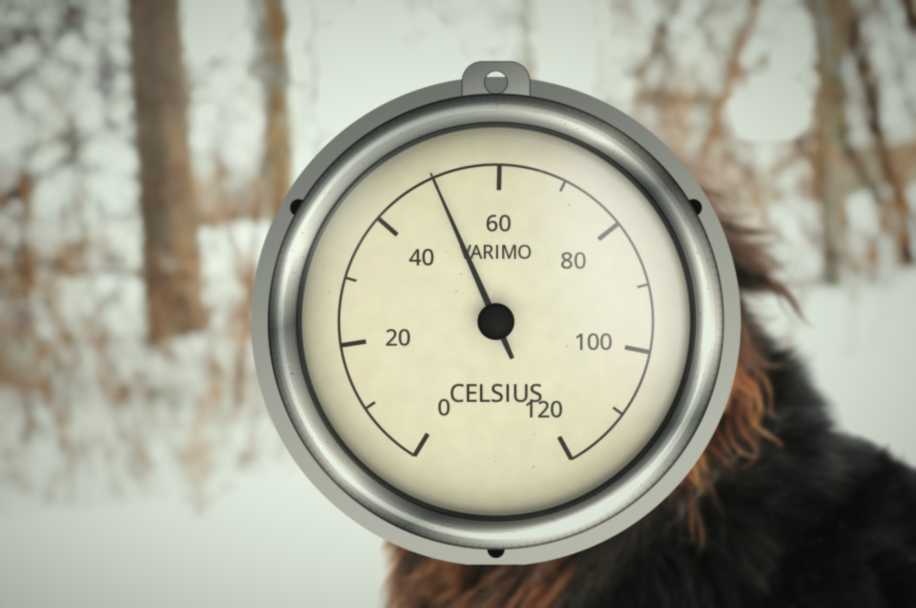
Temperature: value=50 unit=°C
